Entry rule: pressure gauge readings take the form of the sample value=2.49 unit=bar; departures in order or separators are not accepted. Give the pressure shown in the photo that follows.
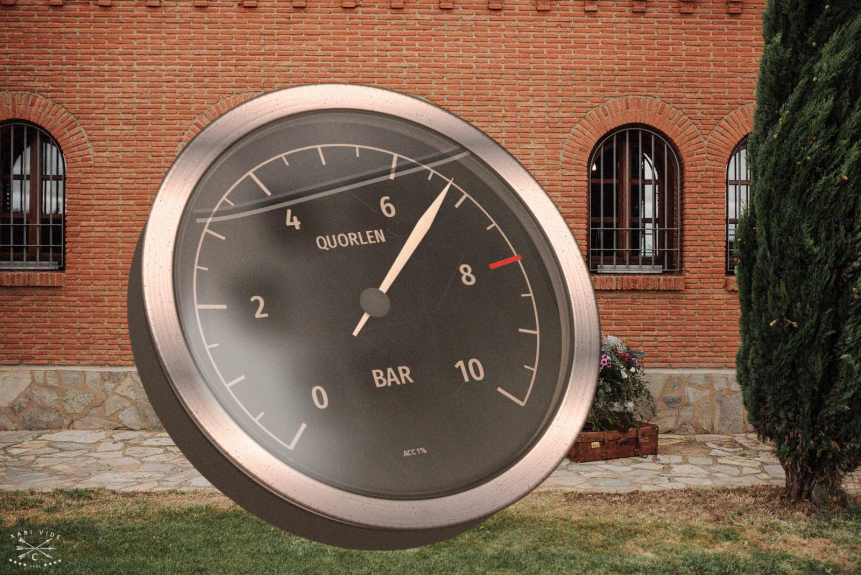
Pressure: value=6.75 unit=bar
